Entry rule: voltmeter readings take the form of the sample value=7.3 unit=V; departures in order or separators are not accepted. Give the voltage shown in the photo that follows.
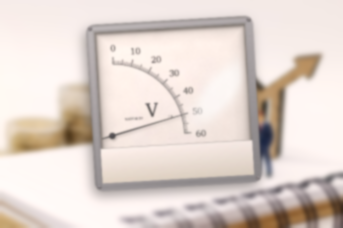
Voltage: value=50 unit=V
